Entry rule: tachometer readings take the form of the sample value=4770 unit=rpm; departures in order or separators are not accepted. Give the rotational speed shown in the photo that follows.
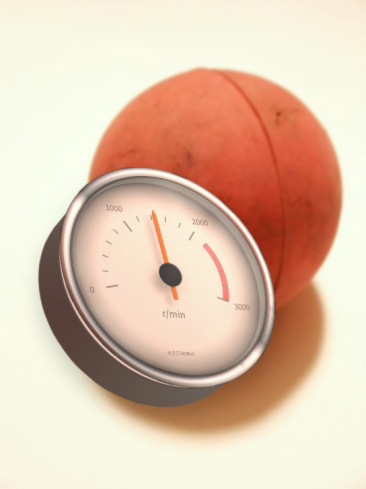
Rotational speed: value=1400 unit=rpm
